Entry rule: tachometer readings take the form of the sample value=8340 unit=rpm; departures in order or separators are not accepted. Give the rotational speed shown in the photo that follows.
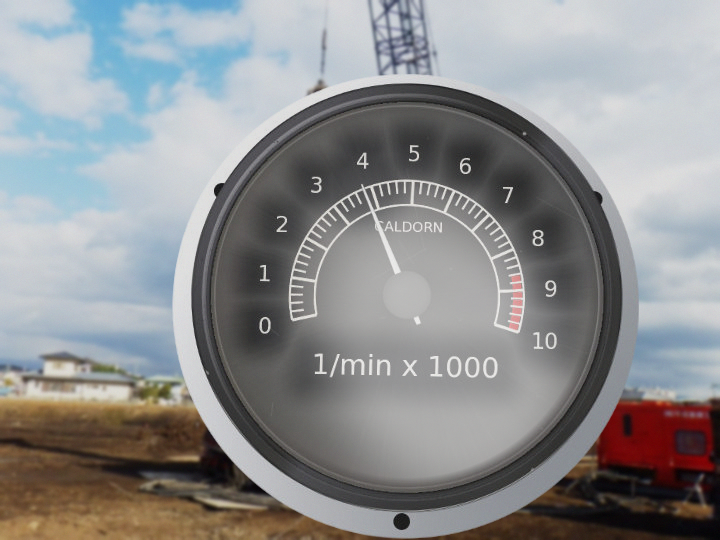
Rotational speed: value=3800 unit=rpm
